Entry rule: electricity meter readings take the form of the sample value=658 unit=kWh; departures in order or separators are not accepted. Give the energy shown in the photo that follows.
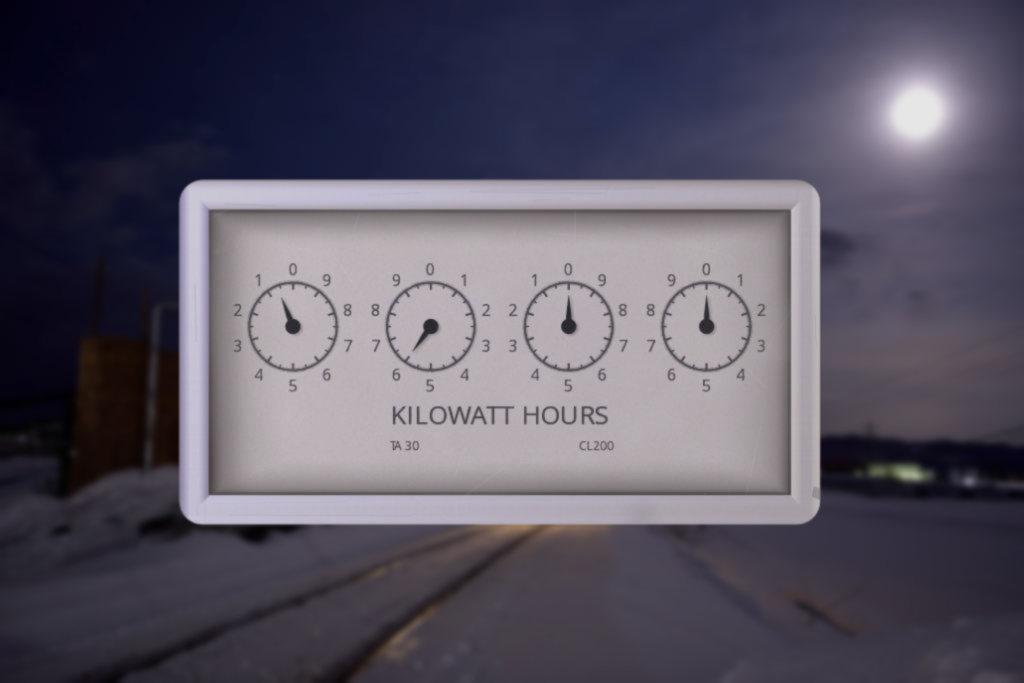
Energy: value=600 unit=kWh
